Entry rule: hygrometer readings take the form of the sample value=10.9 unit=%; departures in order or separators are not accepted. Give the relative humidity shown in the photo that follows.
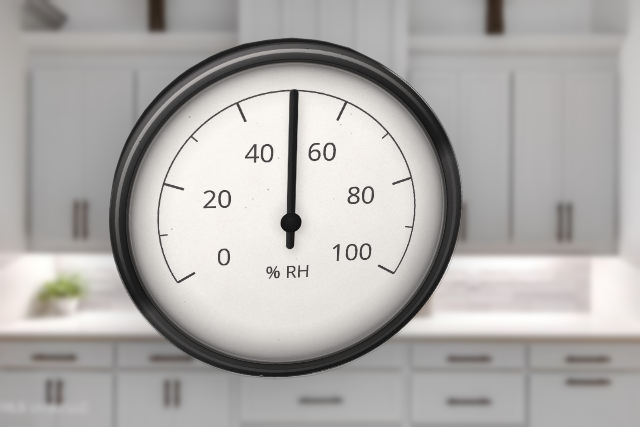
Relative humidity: value=50 unit=%
